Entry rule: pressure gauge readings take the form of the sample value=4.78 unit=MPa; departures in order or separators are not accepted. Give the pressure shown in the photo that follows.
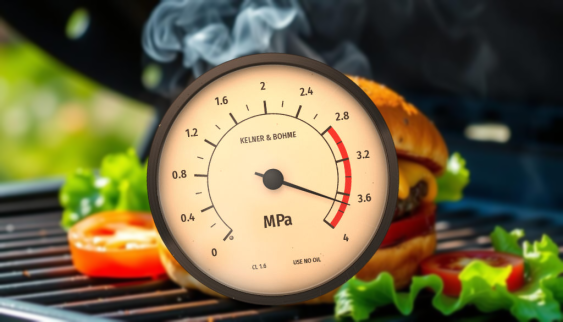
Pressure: value=3.7 unit=MPa
